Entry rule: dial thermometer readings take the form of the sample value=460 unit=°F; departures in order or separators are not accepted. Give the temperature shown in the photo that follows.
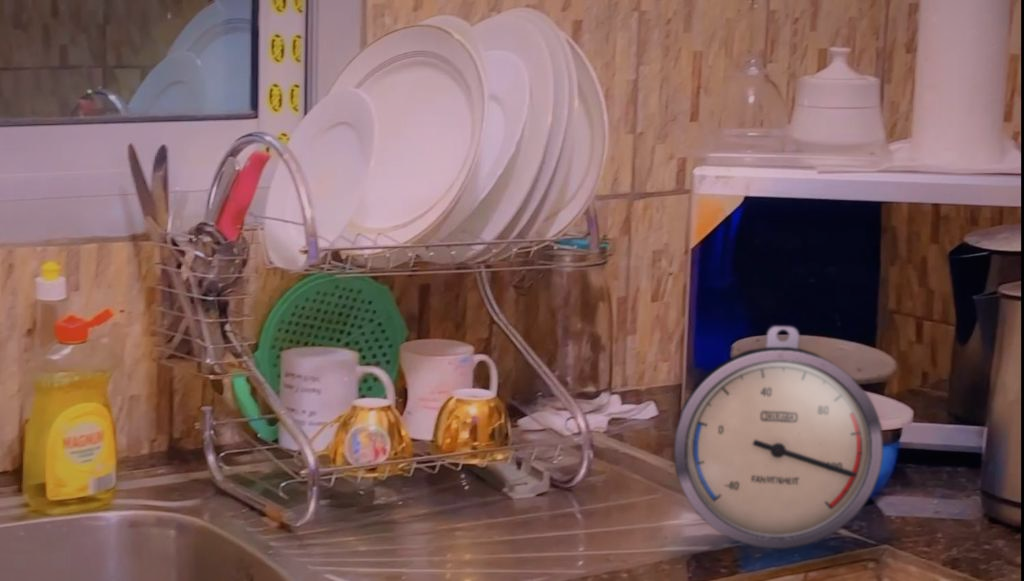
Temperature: value=120 unit=°F
